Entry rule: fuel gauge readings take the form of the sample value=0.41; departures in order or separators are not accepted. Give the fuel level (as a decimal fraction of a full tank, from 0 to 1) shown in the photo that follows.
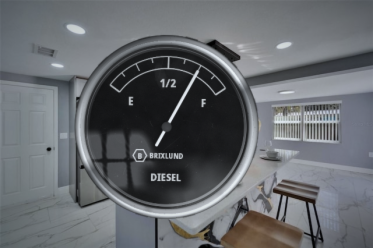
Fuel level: value=0.75
